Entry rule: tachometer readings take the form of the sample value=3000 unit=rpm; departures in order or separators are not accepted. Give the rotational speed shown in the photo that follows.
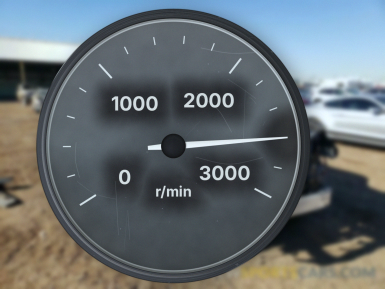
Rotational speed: value=2600 unit=rpm
